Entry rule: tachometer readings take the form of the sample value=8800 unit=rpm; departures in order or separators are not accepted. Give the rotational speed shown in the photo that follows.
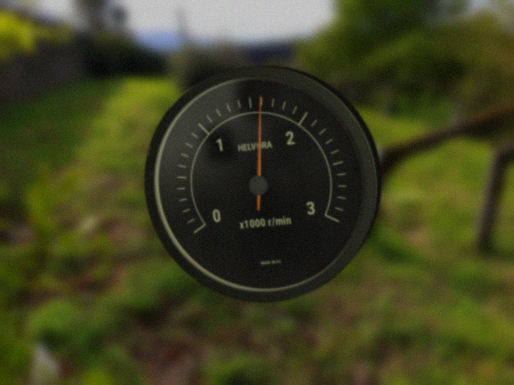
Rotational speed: value=1600 unit=rpm
